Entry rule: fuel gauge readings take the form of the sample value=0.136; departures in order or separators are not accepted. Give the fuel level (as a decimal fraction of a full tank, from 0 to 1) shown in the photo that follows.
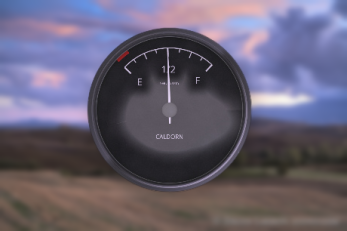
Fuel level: value=0.5
